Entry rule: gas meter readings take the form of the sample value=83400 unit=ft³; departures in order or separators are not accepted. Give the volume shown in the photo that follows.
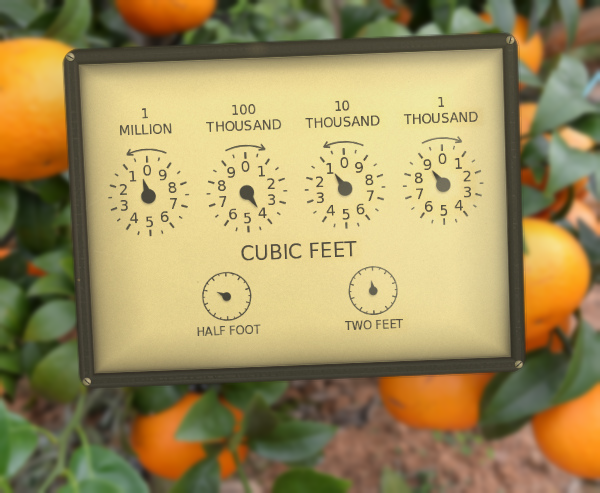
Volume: value=40900 unit=ft³
